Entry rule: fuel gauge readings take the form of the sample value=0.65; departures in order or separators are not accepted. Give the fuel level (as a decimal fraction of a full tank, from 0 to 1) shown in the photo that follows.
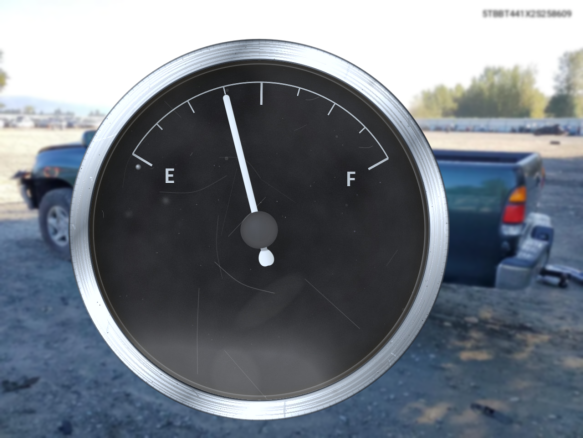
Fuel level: value=0.375
